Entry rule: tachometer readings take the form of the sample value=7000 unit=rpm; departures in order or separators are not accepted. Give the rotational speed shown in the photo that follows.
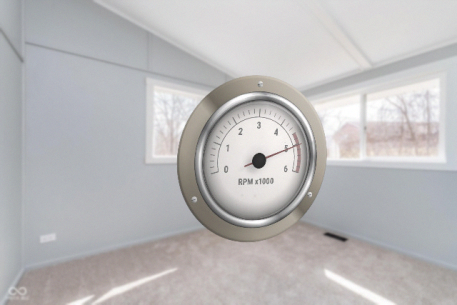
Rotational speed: value=5000 unit=rpm
